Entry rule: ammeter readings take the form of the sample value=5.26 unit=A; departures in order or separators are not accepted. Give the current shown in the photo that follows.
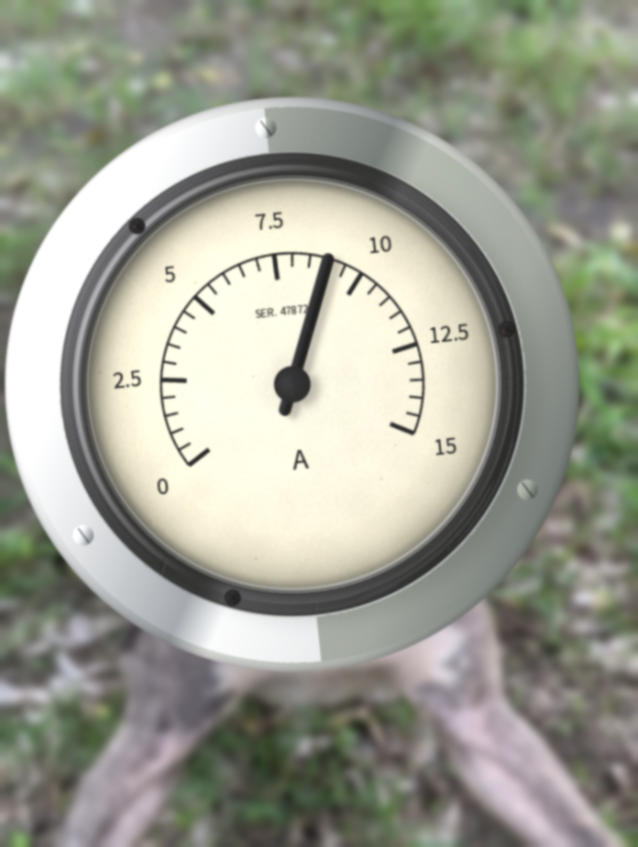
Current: value=9 unit=A
